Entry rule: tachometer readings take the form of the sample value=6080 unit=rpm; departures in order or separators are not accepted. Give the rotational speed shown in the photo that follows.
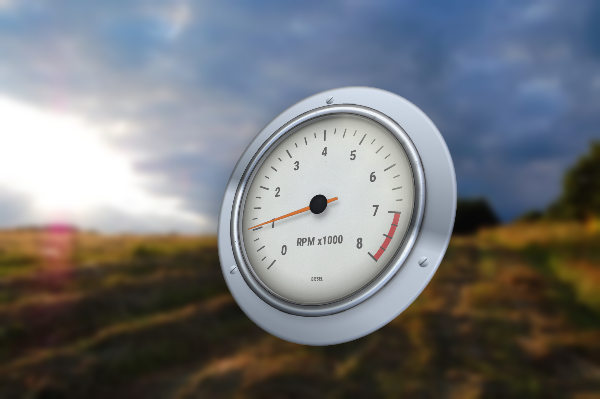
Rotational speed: value=1000 unit=rpm
